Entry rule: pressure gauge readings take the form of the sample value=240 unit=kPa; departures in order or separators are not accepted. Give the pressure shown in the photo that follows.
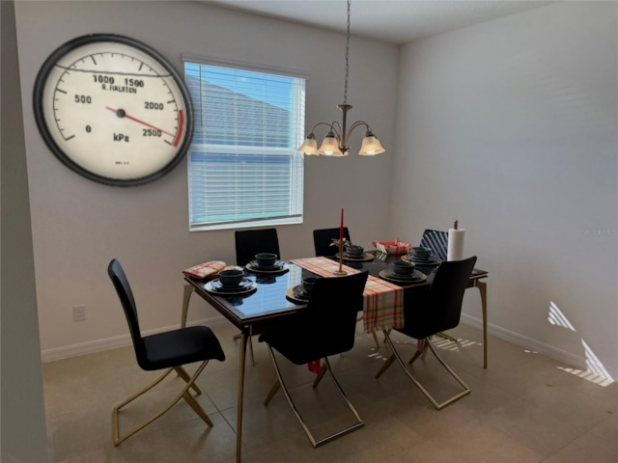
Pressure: value=2400 unit=kPa
